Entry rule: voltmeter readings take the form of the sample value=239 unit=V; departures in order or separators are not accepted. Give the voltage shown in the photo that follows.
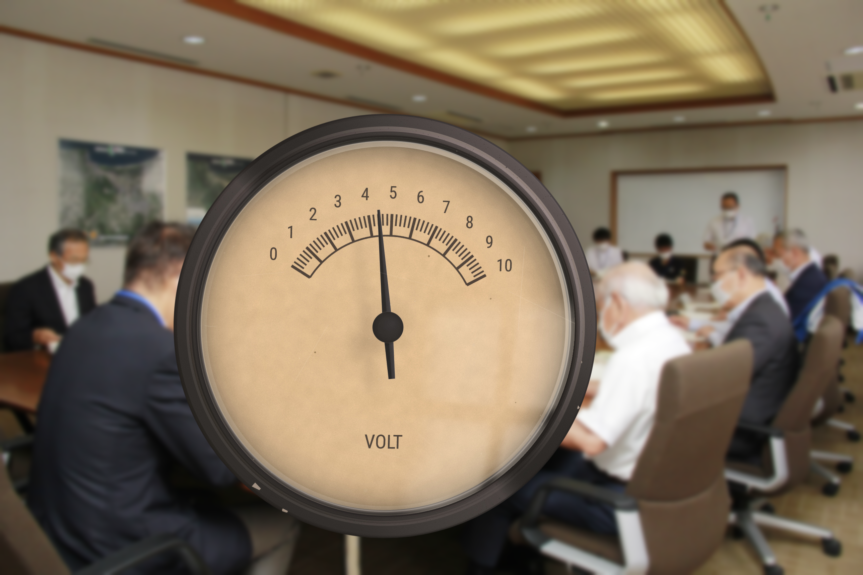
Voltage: value=4.4 unit=V
